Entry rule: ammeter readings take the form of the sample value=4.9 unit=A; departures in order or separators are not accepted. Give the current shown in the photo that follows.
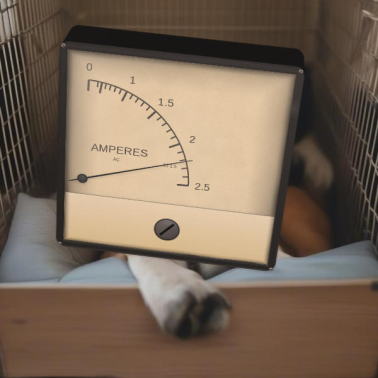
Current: value=2.2 unit=A
